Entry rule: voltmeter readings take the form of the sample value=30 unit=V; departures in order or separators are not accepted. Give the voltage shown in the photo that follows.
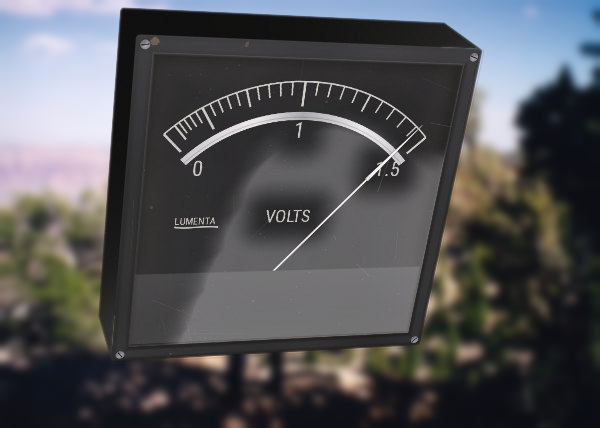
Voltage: value=1.45 unit=V
